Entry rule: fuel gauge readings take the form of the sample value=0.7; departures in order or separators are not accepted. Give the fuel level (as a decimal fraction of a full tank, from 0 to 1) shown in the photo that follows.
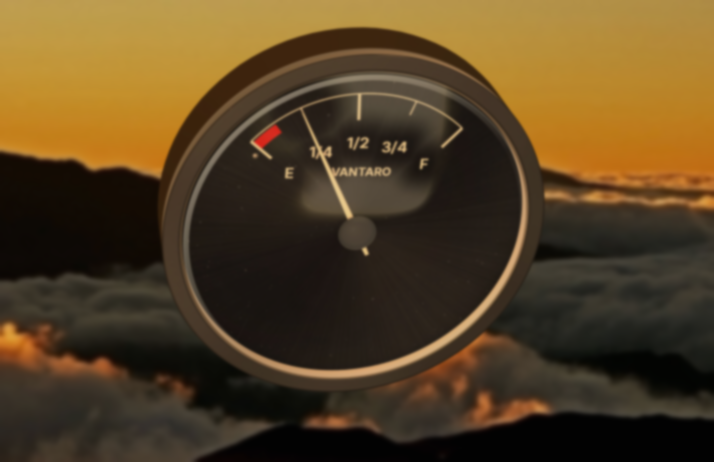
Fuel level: value=0.25
